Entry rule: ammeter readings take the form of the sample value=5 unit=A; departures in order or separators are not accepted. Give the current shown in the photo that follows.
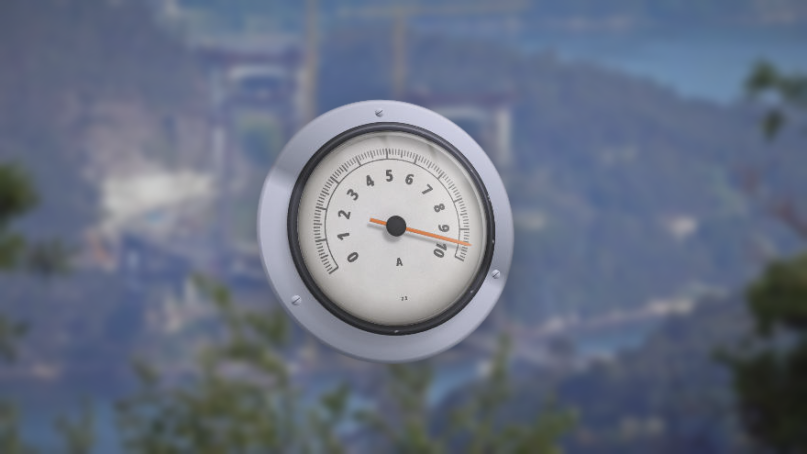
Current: value=9.5 unit=A
